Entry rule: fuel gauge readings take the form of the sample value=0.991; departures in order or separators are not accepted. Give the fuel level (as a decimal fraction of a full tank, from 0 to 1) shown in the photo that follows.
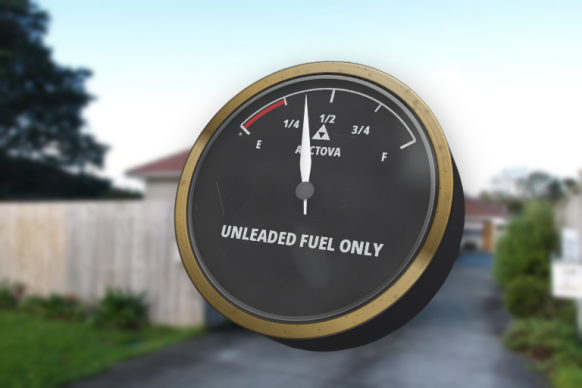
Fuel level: value=0.375
